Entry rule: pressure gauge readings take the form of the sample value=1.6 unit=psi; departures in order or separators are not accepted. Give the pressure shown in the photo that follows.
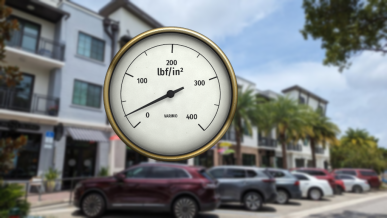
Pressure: value=25 unit=psi
